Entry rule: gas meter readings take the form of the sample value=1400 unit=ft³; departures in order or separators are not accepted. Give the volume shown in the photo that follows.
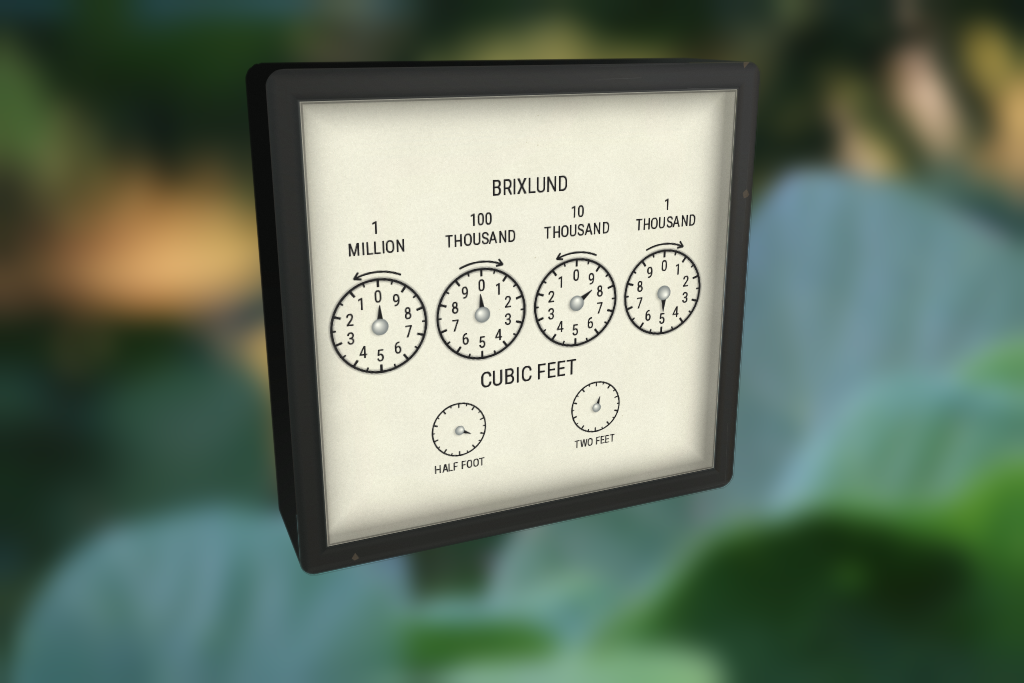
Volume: value=998500 unit=ft³
